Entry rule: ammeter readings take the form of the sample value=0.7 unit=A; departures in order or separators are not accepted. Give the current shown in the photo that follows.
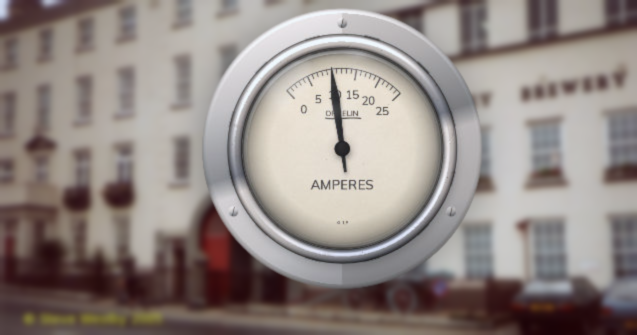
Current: value=10 unit=A
